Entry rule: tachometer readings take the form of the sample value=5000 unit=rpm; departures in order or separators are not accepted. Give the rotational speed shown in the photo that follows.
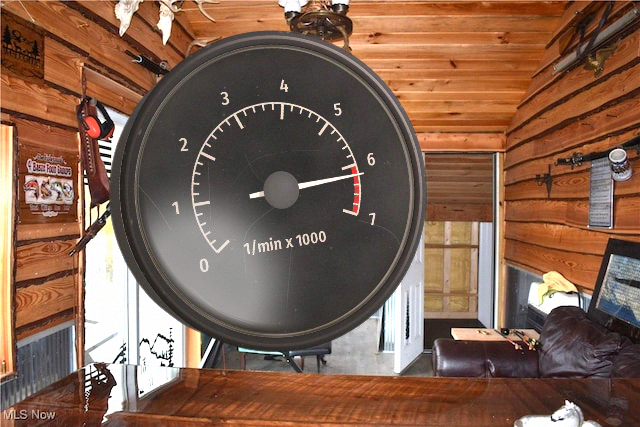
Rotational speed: value=6200 unit=rpm
